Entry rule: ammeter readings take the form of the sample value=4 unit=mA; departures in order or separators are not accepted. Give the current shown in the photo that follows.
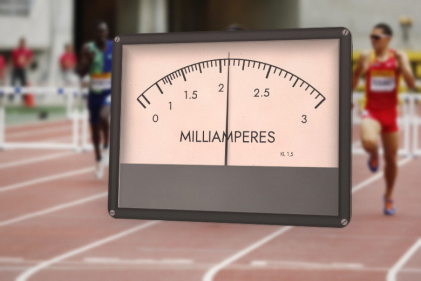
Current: value=2.1 unit=mA
